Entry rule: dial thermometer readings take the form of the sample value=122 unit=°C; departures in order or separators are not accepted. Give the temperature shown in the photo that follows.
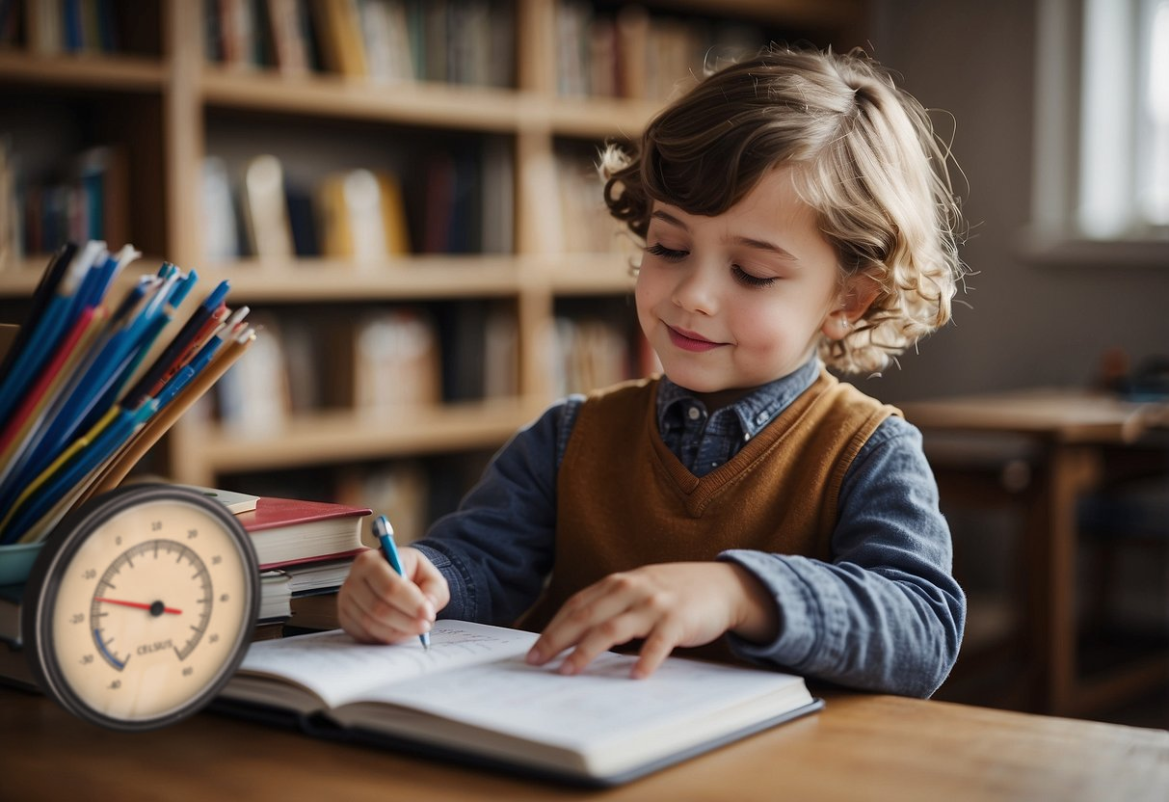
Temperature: value=-15 unit=°C
